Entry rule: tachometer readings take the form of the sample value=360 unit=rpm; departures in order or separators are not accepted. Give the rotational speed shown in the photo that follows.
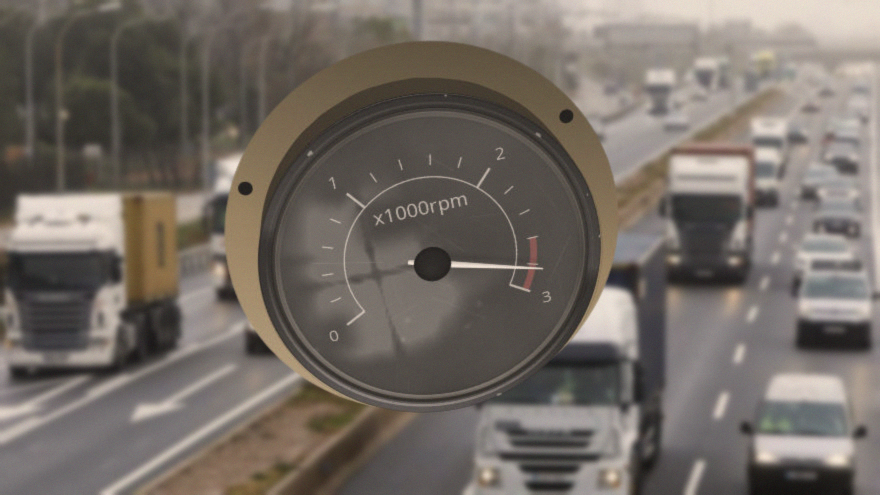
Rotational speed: value=2800 unit=rpm
